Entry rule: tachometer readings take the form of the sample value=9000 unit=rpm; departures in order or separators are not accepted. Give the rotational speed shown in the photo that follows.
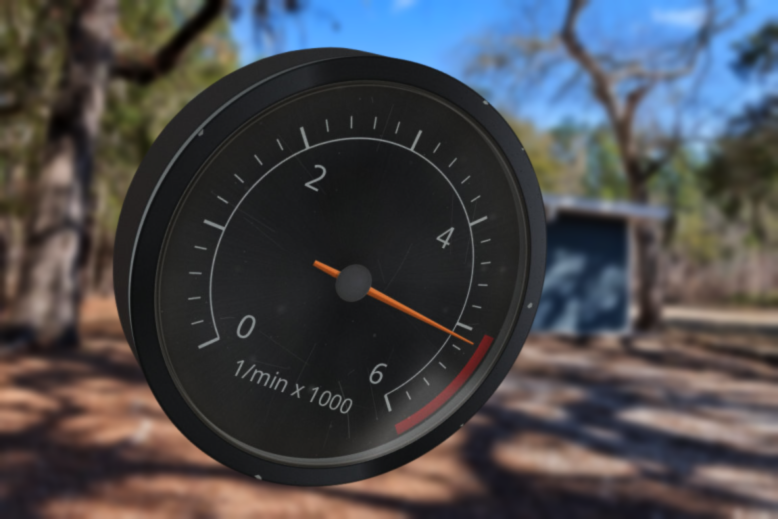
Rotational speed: value=5100 unit=rpm
